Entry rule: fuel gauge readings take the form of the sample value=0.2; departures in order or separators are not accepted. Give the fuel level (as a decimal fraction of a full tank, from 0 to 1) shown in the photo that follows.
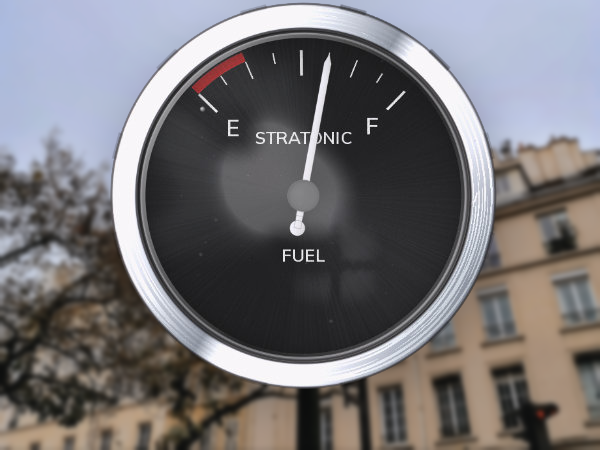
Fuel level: value=0.625
